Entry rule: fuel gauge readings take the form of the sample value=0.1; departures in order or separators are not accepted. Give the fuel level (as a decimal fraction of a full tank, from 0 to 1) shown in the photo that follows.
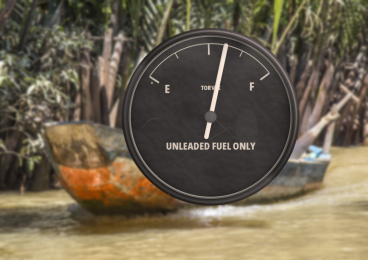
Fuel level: value=0.625
